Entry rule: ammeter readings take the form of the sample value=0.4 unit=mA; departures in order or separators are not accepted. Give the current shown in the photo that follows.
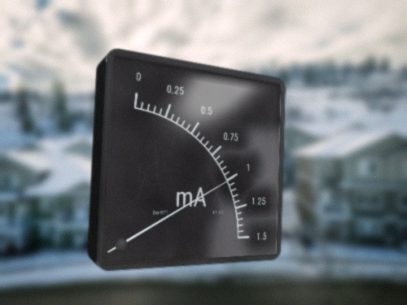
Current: value=1 unit=mA
